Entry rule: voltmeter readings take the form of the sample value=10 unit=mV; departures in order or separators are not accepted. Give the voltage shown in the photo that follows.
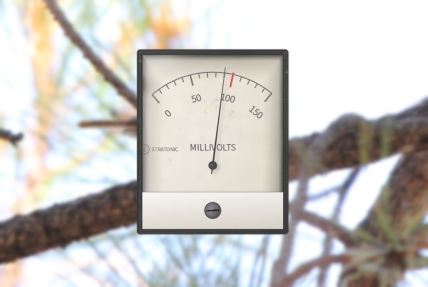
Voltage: value=90 unit=mV
